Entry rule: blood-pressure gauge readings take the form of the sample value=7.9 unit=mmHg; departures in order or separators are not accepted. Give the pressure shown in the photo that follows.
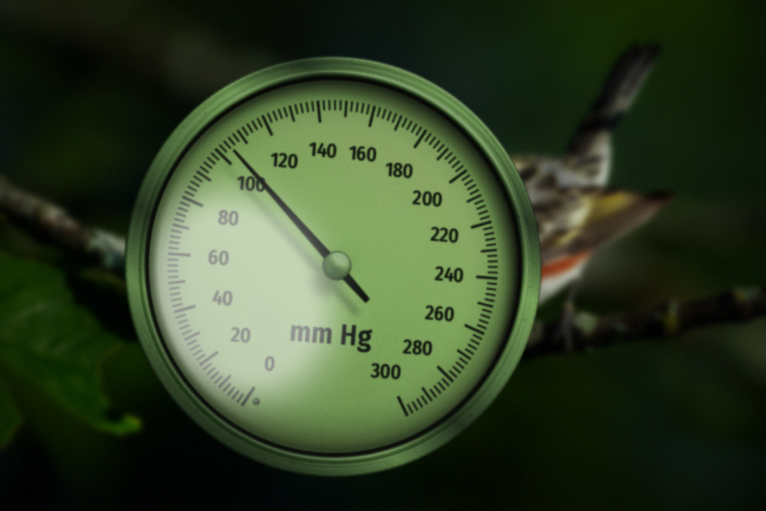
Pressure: value=104 unit=mmHg
